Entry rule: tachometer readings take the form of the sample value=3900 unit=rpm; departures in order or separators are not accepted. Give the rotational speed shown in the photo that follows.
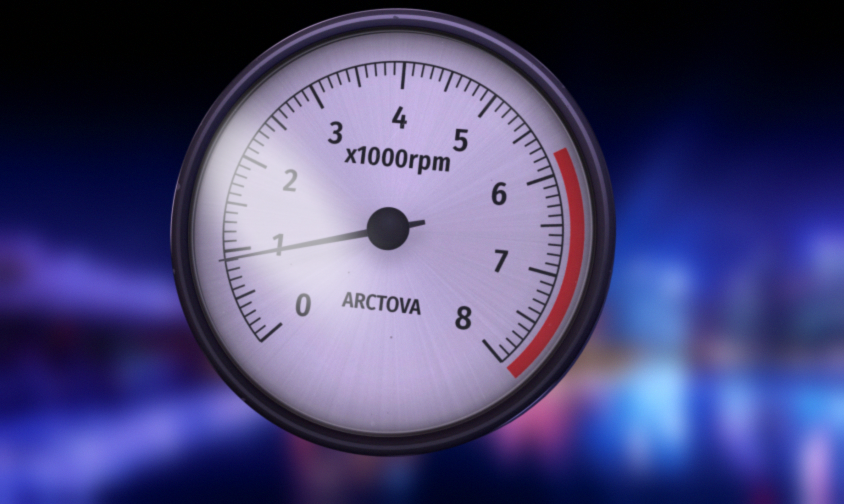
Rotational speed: value=900 unit=rpm
